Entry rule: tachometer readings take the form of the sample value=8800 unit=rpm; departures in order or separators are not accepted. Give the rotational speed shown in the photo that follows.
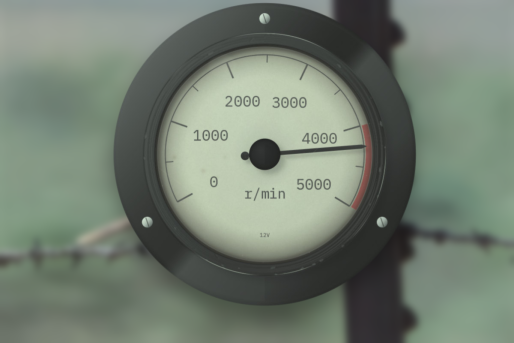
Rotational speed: value=4250 unit=rpm
